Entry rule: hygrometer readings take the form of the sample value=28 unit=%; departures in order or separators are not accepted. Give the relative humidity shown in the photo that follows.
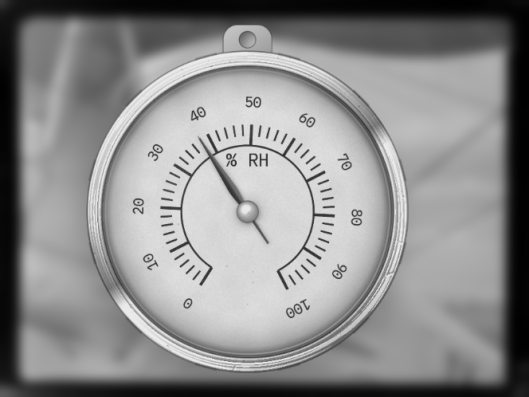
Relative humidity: value=38 unit=%
